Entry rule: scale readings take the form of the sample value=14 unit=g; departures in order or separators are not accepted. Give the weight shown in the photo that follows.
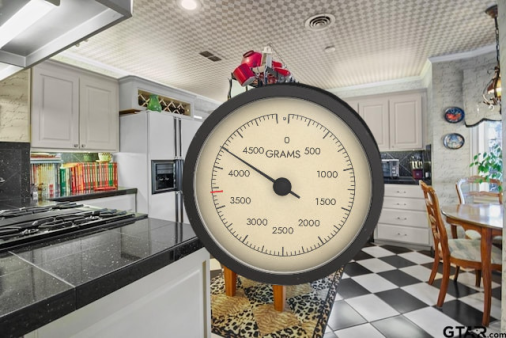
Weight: value=4250 unit=g
